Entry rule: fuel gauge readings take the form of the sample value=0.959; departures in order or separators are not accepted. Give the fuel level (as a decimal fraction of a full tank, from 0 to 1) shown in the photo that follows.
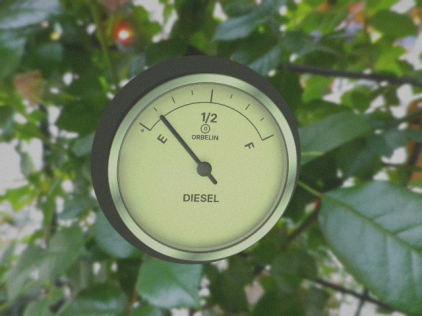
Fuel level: value=0.125
